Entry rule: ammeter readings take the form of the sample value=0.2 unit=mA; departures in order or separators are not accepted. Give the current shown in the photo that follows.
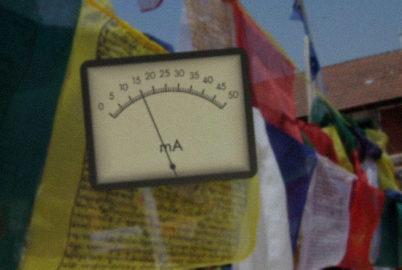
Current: value=15 unit=mA
